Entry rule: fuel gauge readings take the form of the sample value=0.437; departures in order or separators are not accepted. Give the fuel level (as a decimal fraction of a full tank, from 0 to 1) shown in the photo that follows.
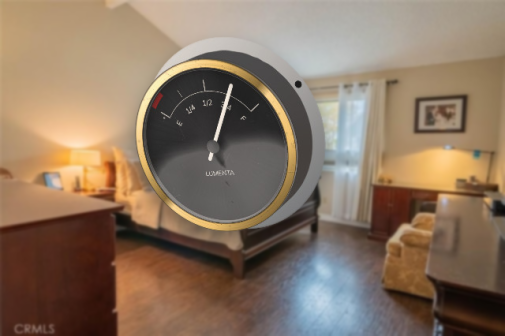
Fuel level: value=0.75
